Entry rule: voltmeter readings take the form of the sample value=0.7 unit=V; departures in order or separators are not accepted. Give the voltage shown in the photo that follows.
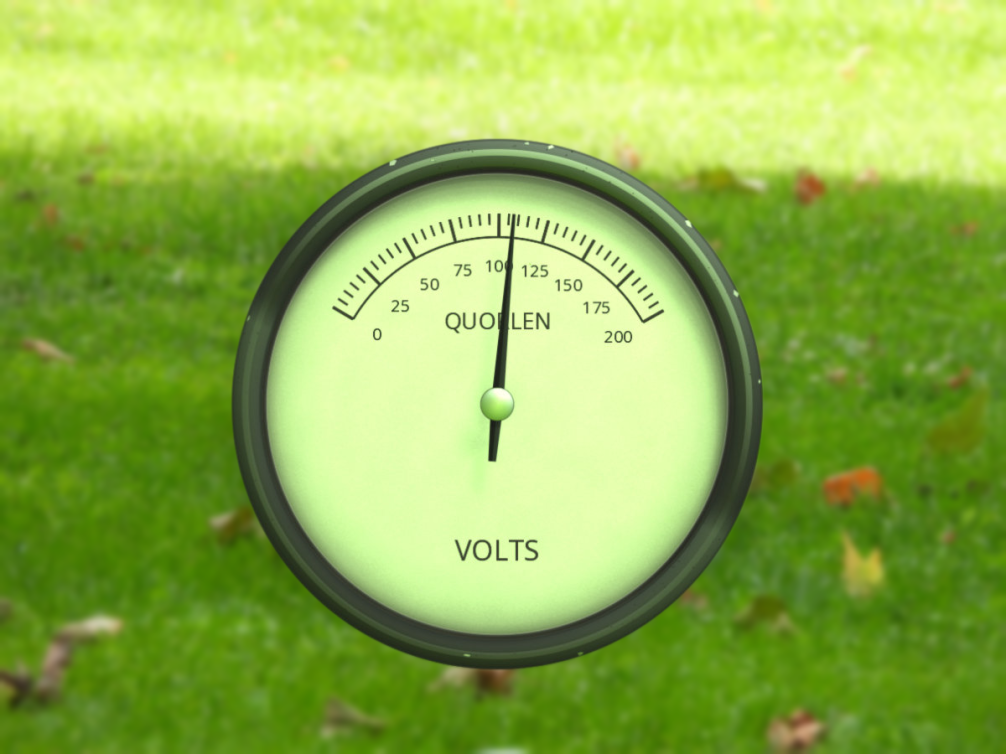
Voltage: value=107.5 unit=V
